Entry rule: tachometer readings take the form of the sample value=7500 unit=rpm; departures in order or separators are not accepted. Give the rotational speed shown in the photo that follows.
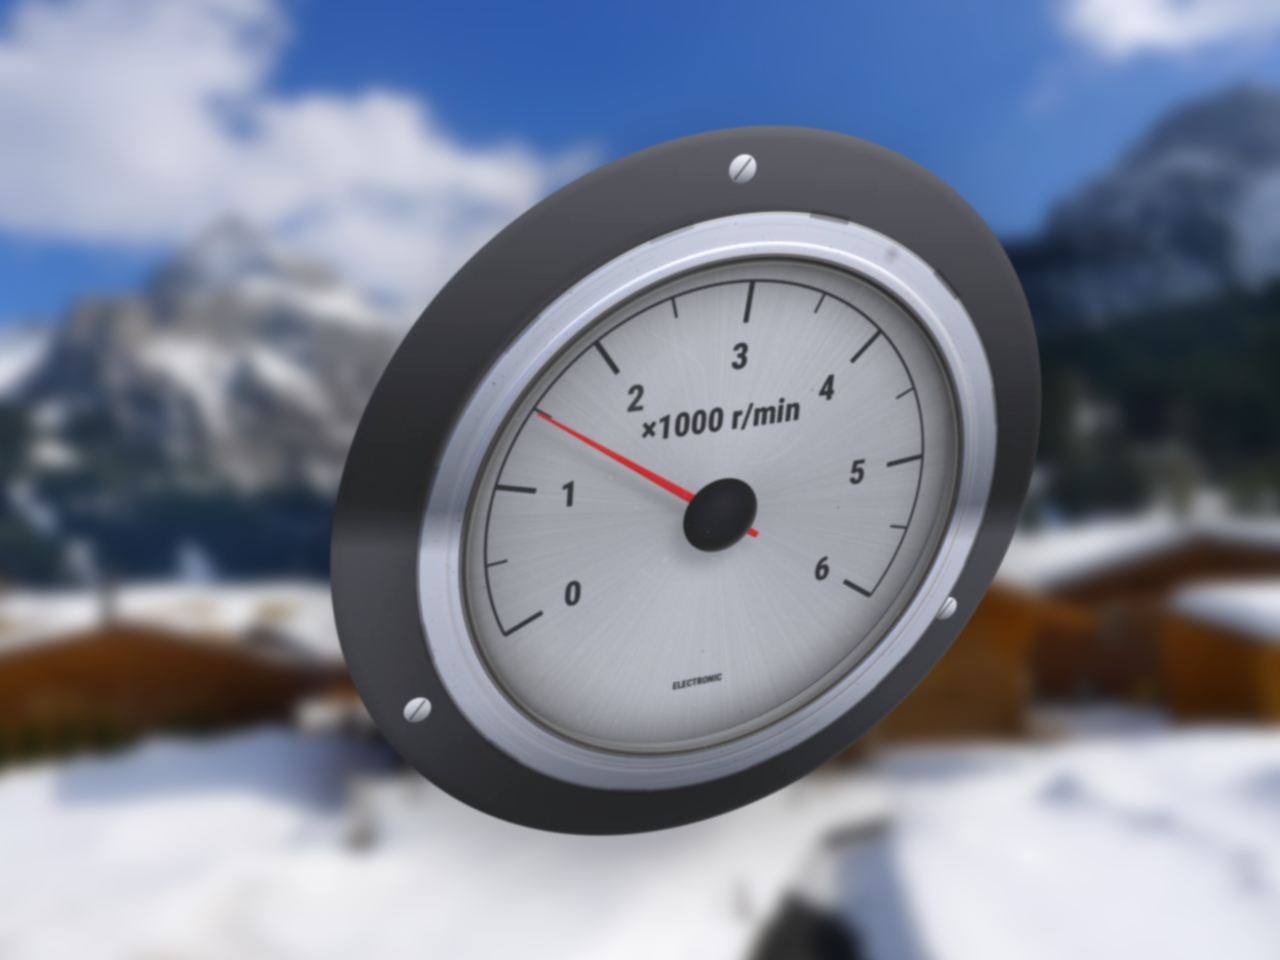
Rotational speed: value=1500 unit=rpm
